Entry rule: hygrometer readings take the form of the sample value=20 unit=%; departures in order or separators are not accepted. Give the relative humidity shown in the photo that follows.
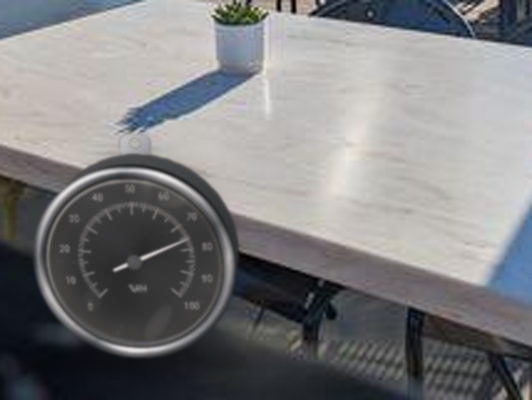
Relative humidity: value=75 unit=%
